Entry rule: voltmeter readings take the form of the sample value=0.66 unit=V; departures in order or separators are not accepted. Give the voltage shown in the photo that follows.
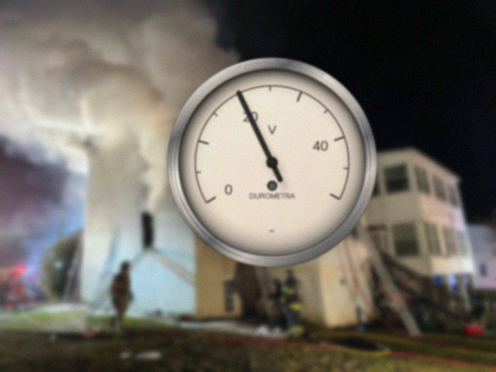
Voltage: value=20 unit=V
